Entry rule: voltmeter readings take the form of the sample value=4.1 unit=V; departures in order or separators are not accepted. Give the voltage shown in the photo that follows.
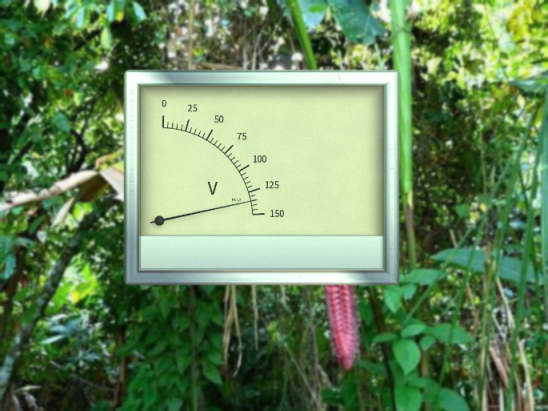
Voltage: value=135 unit=V
